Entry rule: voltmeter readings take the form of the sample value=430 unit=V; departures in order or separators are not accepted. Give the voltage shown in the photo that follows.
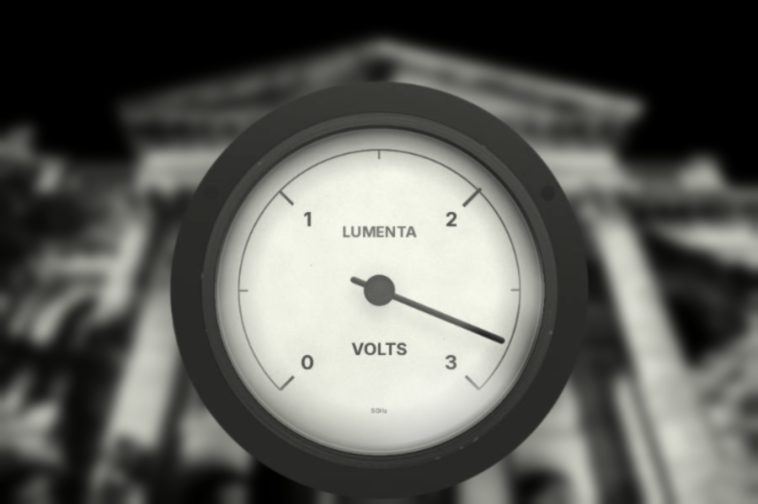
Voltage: value=2.75 unit=V
